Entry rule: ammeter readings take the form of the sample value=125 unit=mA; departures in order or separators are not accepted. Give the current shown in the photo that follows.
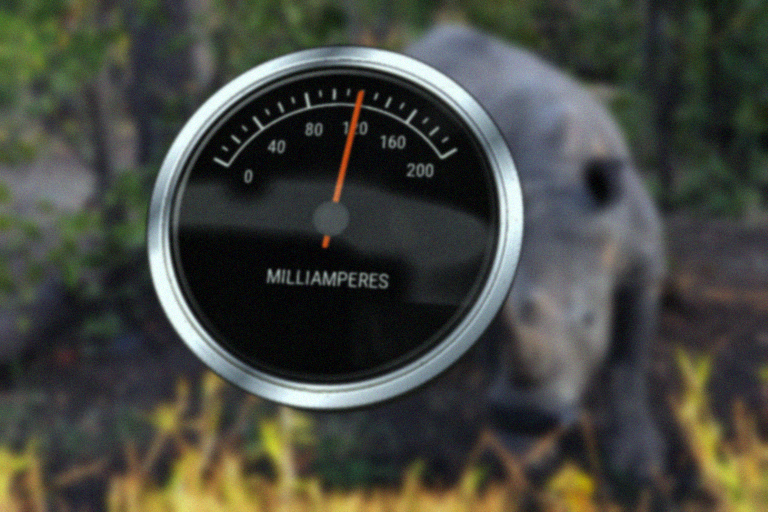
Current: value=120 unit=mA
